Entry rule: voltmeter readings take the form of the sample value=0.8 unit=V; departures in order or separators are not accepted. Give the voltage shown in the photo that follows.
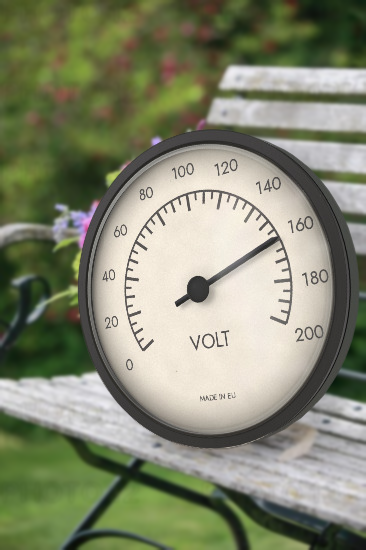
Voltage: value=160 unit=V
